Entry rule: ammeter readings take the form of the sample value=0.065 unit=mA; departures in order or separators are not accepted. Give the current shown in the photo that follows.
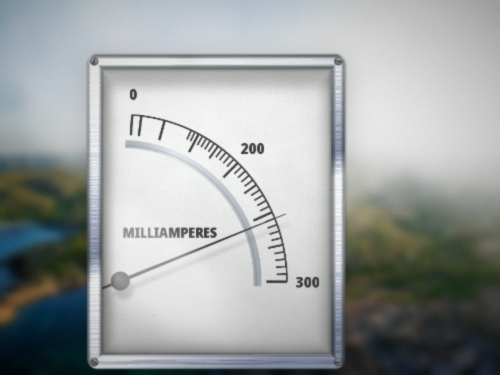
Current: value=255 unit=mA
